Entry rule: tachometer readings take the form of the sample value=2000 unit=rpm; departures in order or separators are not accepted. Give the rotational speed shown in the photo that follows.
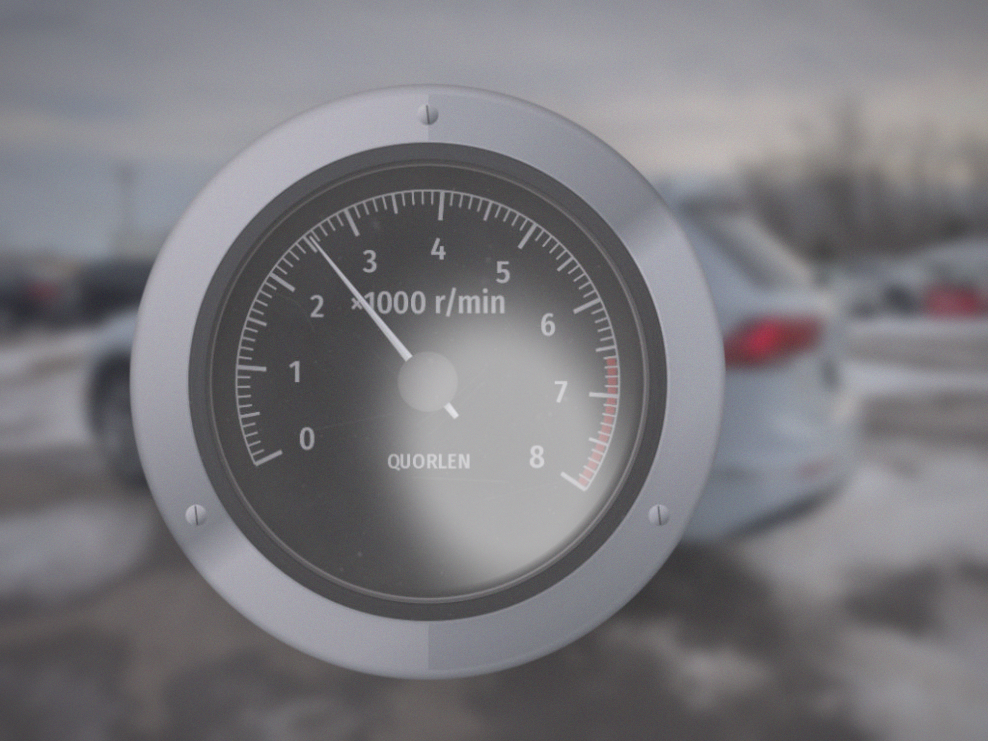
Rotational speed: value=2550 unit=rpm
